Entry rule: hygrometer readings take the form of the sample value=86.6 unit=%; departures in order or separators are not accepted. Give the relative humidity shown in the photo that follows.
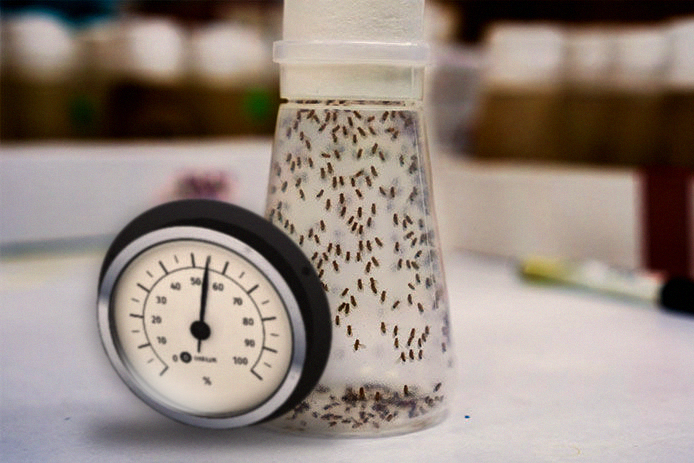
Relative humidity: value=55 unit=%
